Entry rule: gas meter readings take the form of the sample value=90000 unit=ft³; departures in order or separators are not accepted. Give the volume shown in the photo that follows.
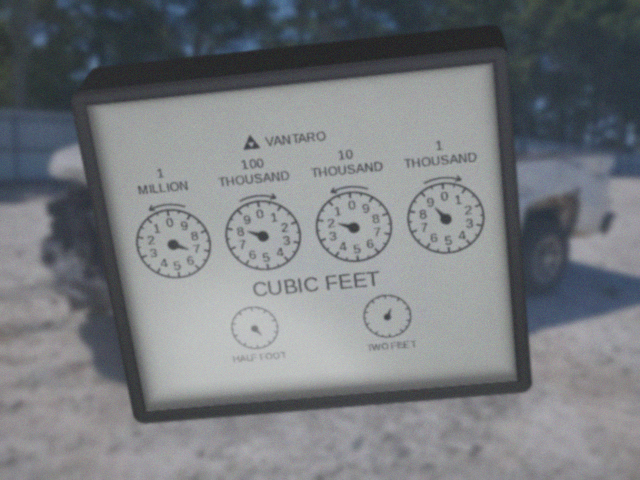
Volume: value=681900 unit=ft³
